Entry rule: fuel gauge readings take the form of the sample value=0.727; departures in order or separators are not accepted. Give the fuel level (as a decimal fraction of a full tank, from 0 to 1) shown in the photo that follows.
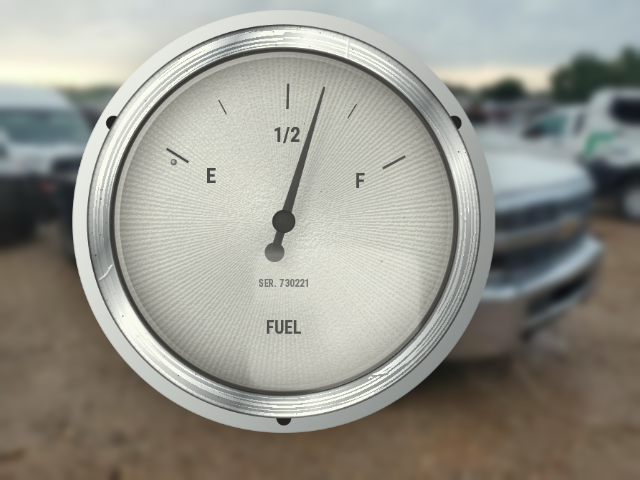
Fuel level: value=0.625
